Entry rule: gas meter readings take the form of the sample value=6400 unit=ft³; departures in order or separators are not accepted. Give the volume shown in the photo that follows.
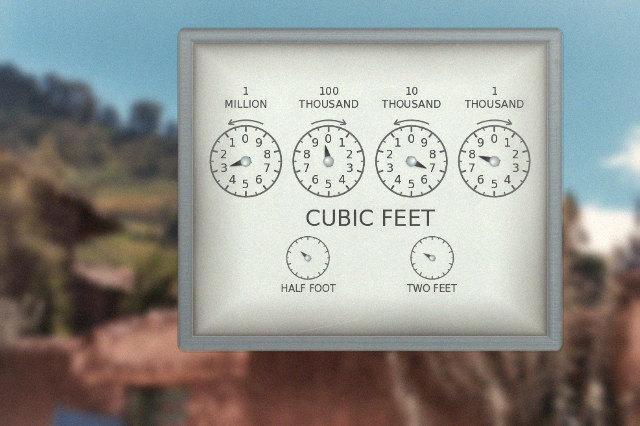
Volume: value=296800 unit=ft³
